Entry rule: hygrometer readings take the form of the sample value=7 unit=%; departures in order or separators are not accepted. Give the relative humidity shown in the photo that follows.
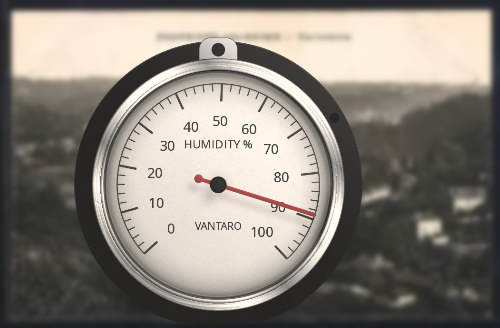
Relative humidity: value=89 unit=%
